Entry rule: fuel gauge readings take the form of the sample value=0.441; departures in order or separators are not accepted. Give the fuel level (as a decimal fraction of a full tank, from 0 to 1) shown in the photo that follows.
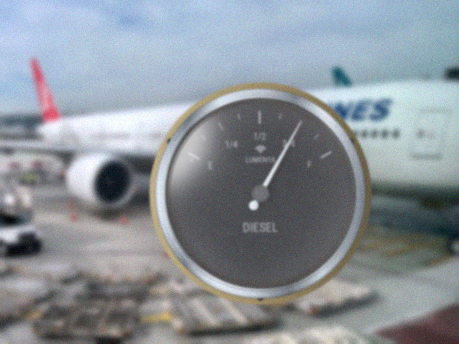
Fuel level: value=0.75
